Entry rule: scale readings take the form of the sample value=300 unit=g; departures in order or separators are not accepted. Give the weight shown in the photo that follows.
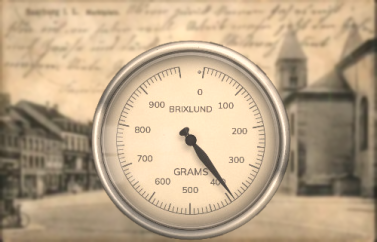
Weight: value=390 unit=g
